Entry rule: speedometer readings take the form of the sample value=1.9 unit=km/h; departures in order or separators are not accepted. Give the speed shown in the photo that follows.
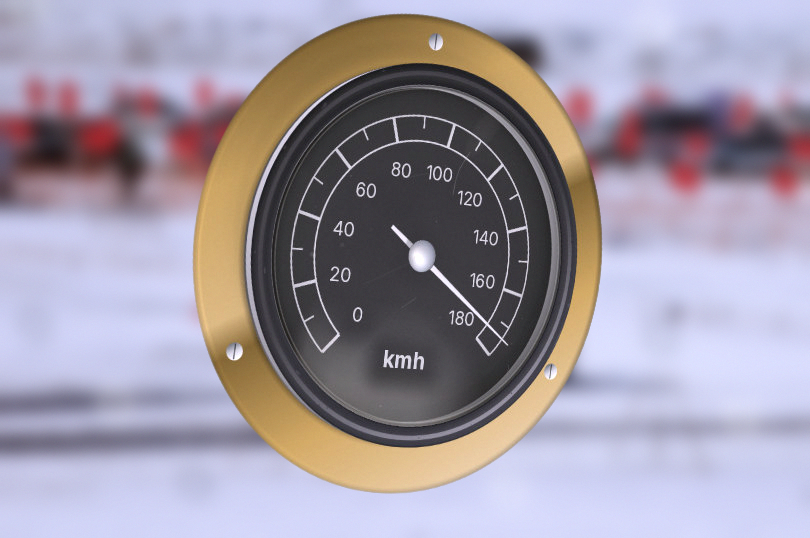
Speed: value=175 unit=km/h
